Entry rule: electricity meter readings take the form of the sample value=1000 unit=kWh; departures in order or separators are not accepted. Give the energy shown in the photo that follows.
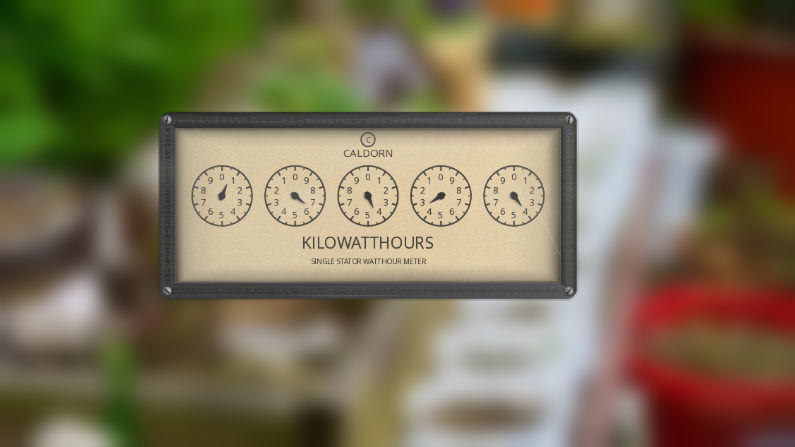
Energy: value=6434 unit=kWh
